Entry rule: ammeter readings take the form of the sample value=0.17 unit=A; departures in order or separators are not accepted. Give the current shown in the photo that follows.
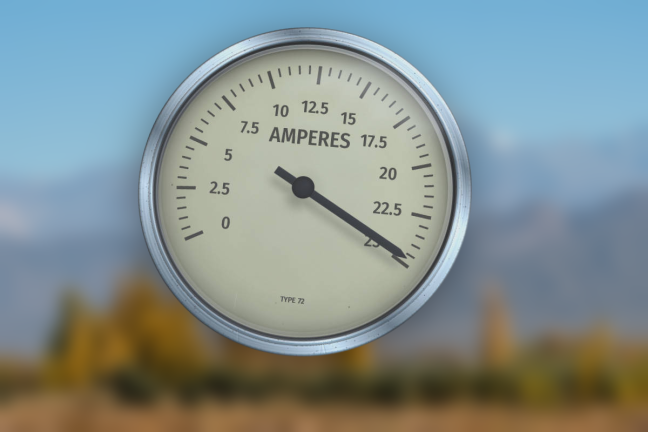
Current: value=24.75 unit=A
